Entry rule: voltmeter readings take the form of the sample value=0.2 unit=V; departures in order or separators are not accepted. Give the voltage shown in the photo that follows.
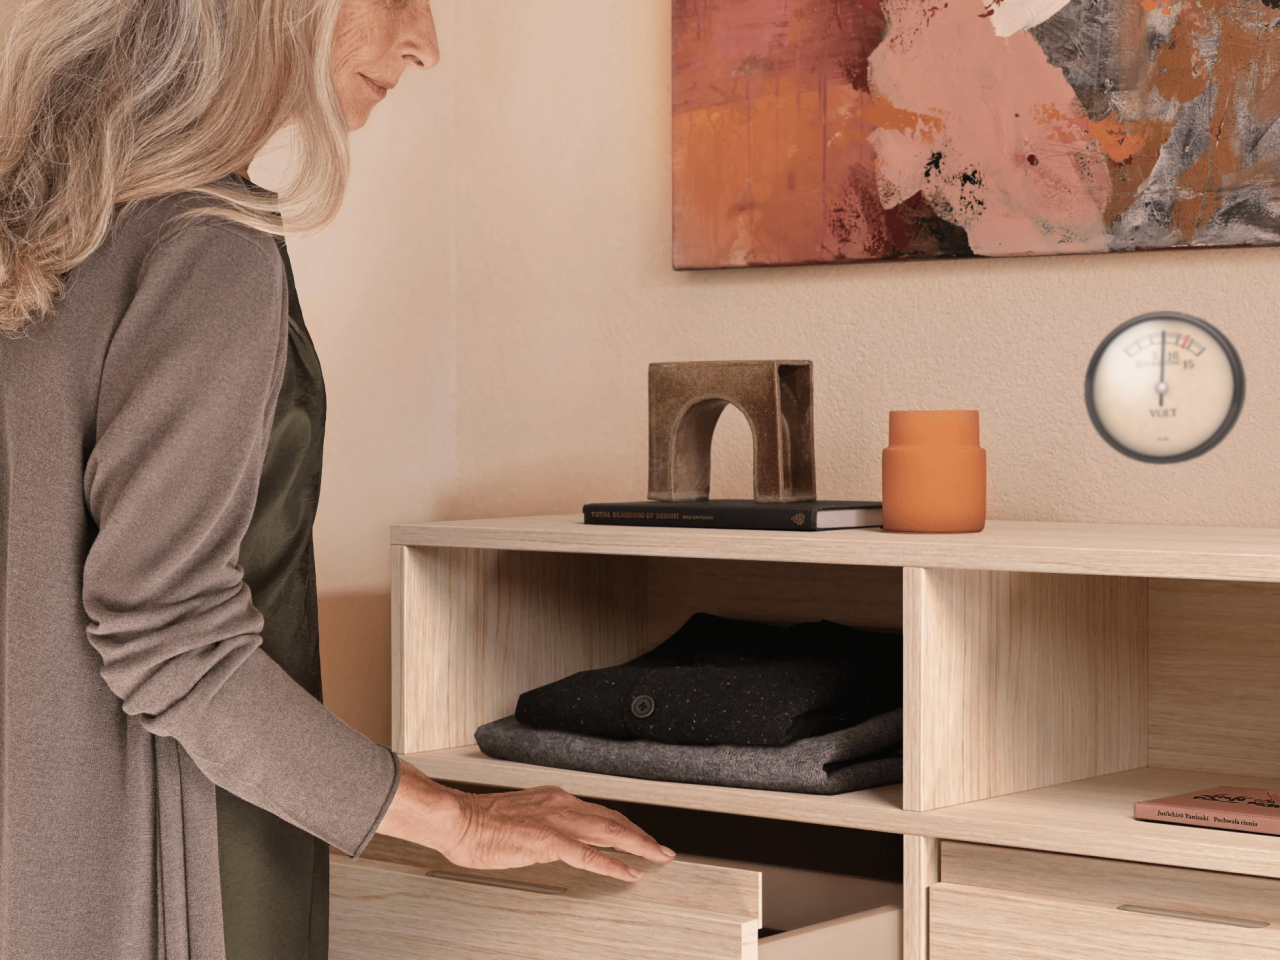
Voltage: value=7.5 unit=V
